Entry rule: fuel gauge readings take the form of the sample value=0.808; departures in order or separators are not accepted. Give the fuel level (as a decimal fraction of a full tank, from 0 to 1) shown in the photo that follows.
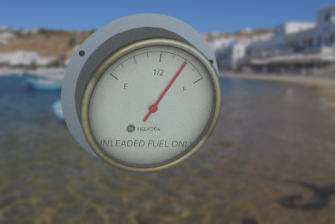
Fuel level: value=0.75
